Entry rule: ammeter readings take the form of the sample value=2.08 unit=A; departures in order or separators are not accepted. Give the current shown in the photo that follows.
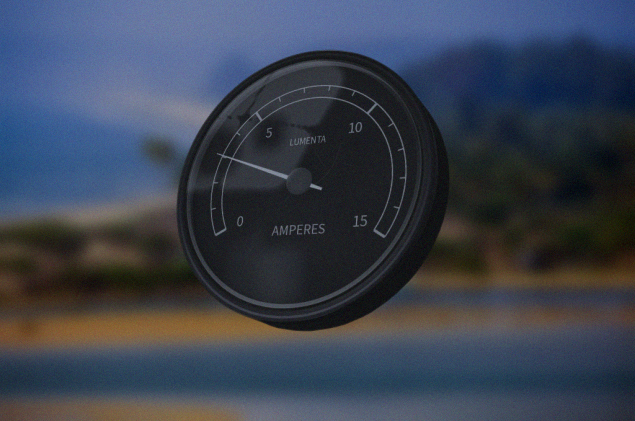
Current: value=3 unit=A
